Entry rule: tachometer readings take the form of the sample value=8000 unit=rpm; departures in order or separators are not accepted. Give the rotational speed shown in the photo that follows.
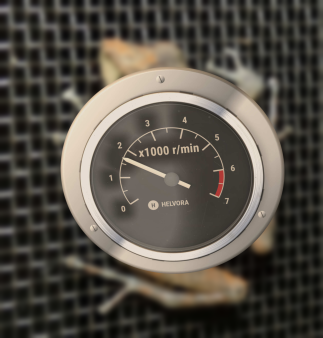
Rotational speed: value=1750 unit=rpm
